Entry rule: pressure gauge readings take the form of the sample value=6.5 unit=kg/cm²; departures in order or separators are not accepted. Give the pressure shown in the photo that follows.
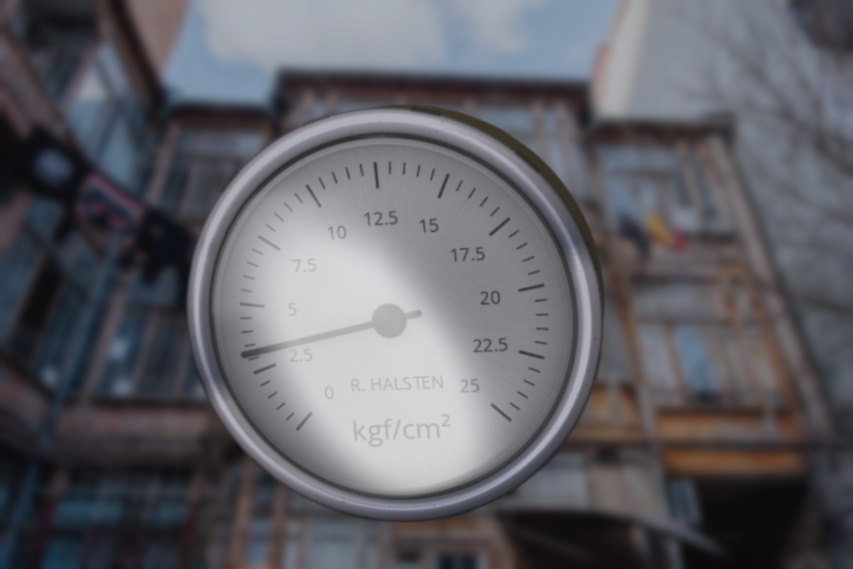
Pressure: value=3.25 unit=kg/cm²
